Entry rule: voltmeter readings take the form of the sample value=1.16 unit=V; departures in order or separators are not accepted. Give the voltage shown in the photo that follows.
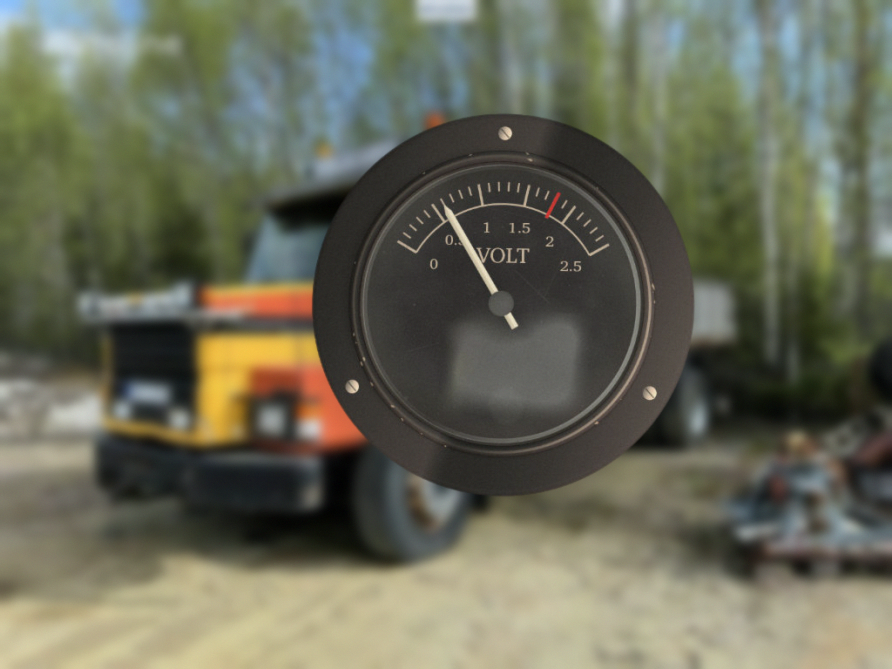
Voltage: value=0.6 unit=V
